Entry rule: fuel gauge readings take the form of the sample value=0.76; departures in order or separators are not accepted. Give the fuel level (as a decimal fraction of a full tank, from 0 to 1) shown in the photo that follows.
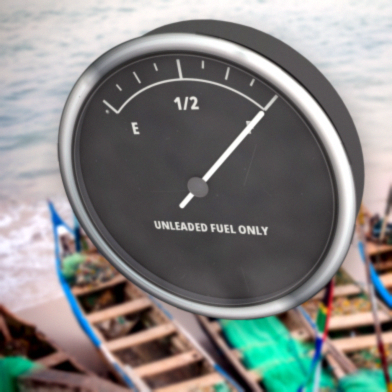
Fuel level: value=1
